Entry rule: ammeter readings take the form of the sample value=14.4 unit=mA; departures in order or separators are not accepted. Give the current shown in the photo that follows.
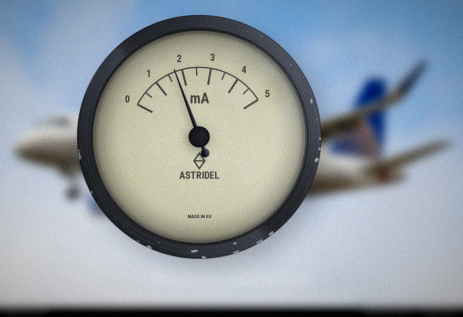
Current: value=1.75 unit=mA
